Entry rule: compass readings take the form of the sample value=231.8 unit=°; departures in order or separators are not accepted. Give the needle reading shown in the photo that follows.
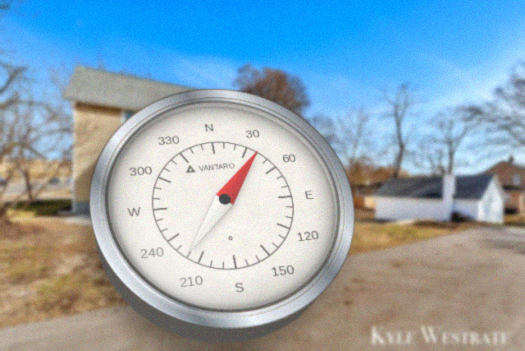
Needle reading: value=40 unit=°
